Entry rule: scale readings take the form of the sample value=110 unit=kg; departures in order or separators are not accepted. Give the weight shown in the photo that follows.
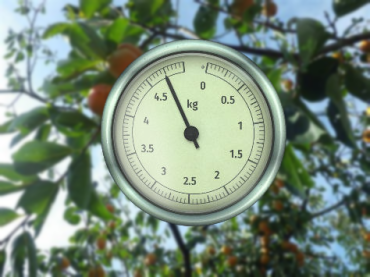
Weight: value=4.75 unit=kg
